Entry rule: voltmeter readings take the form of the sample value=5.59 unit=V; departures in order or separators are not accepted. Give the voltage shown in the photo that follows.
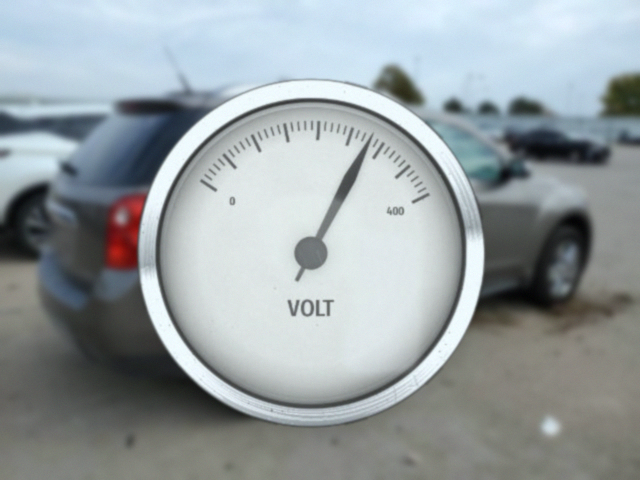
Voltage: value=280 unit=V
